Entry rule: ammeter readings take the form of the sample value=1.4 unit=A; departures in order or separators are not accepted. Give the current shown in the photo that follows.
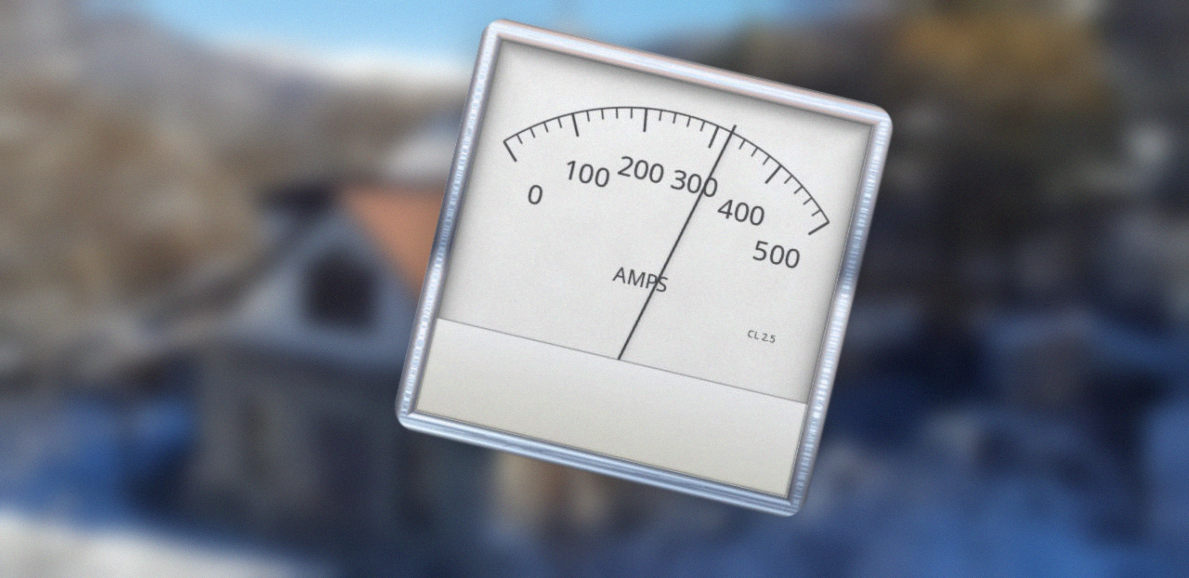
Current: value=320 unit=A
